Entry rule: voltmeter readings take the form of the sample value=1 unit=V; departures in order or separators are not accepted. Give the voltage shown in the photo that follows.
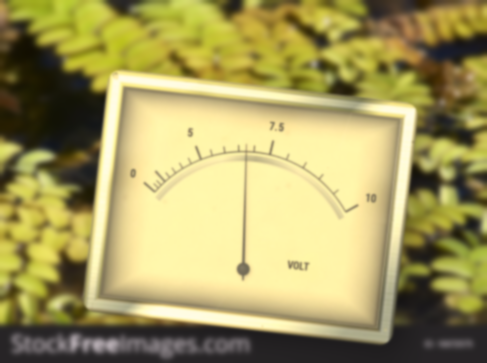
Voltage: value=6.75 unit=V
